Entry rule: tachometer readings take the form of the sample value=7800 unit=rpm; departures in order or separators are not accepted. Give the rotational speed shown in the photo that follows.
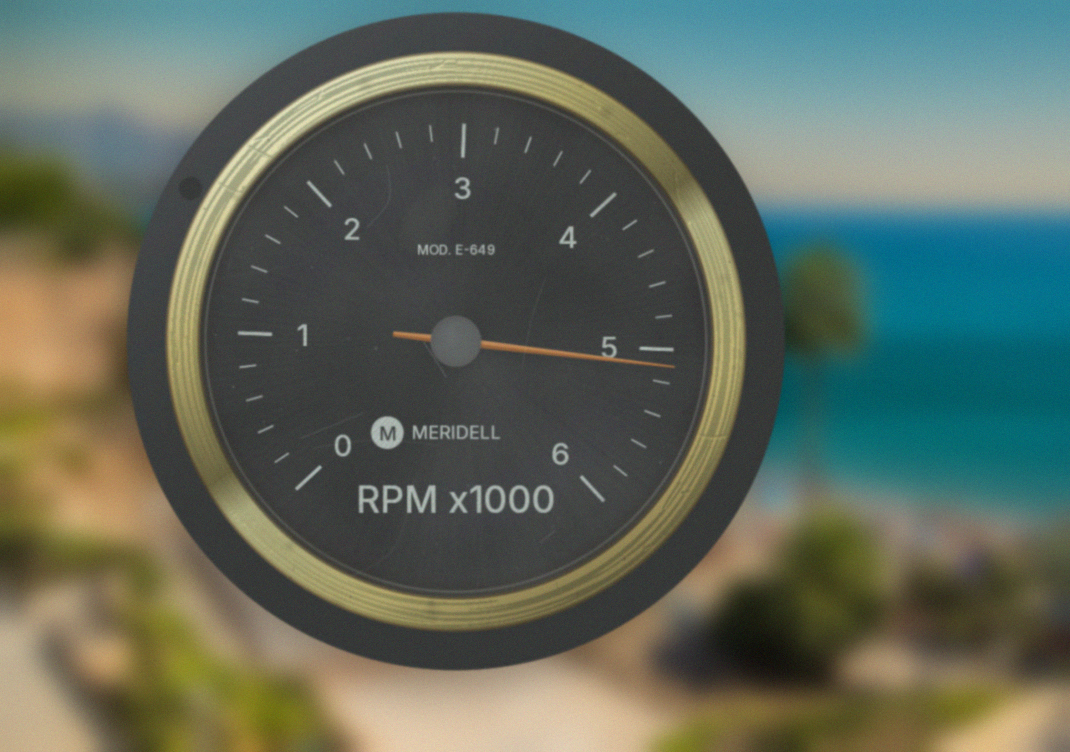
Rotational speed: value=5100 unit=rpm
